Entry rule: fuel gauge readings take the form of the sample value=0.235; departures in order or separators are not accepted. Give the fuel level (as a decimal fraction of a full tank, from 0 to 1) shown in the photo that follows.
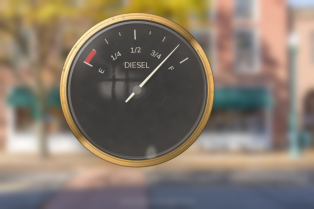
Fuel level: value=0.875
